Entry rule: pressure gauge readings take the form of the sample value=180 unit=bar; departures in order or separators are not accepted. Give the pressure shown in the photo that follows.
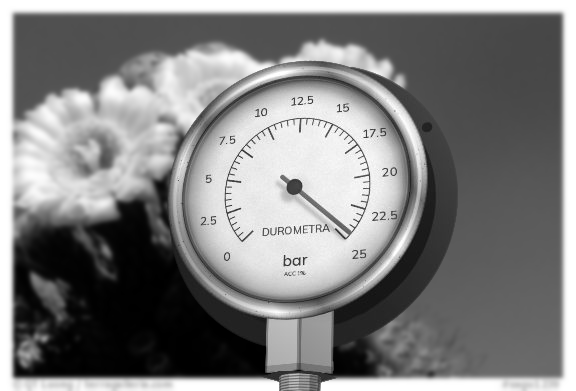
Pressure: value=24.5 unit=bar
